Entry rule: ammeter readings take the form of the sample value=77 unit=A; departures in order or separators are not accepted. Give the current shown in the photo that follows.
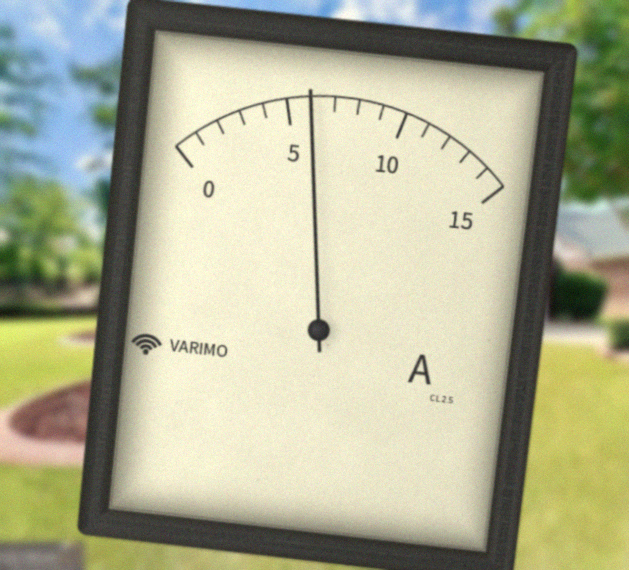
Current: value=6 unit=A
